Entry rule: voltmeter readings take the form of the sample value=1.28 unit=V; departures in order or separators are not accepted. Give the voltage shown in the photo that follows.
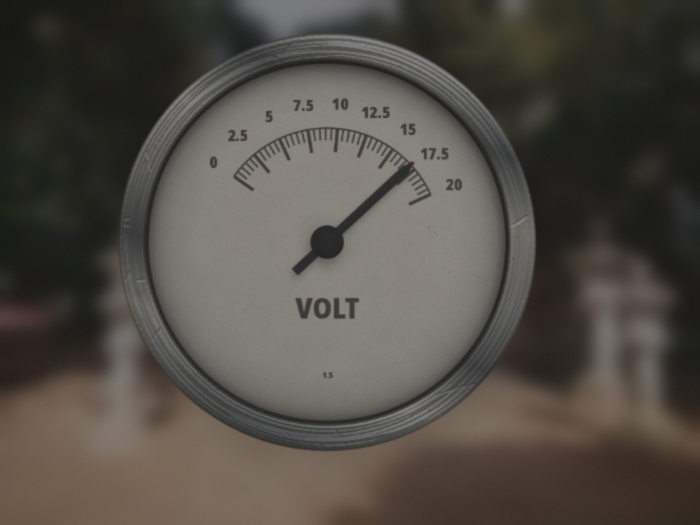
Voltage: value=17 unit=V
